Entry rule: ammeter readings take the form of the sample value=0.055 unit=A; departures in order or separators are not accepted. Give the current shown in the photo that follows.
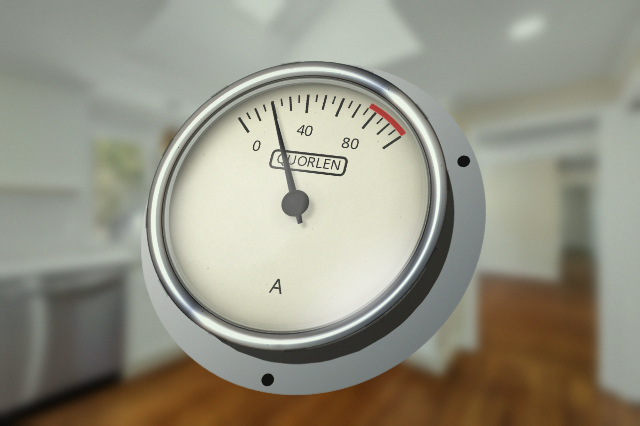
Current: value=20 unit=A
